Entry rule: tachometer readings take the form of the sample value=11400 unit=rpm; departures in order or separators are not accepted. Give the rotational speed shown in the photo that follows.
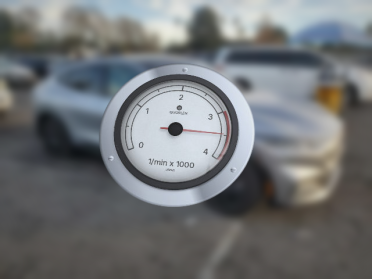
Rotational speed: value=3500 unit=rpm
